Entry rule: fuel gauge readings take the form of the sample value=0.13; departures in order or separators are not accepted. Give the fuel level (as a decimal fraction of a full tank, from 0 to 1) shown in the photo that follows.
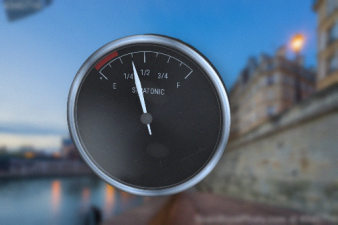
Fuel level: value=0.375
